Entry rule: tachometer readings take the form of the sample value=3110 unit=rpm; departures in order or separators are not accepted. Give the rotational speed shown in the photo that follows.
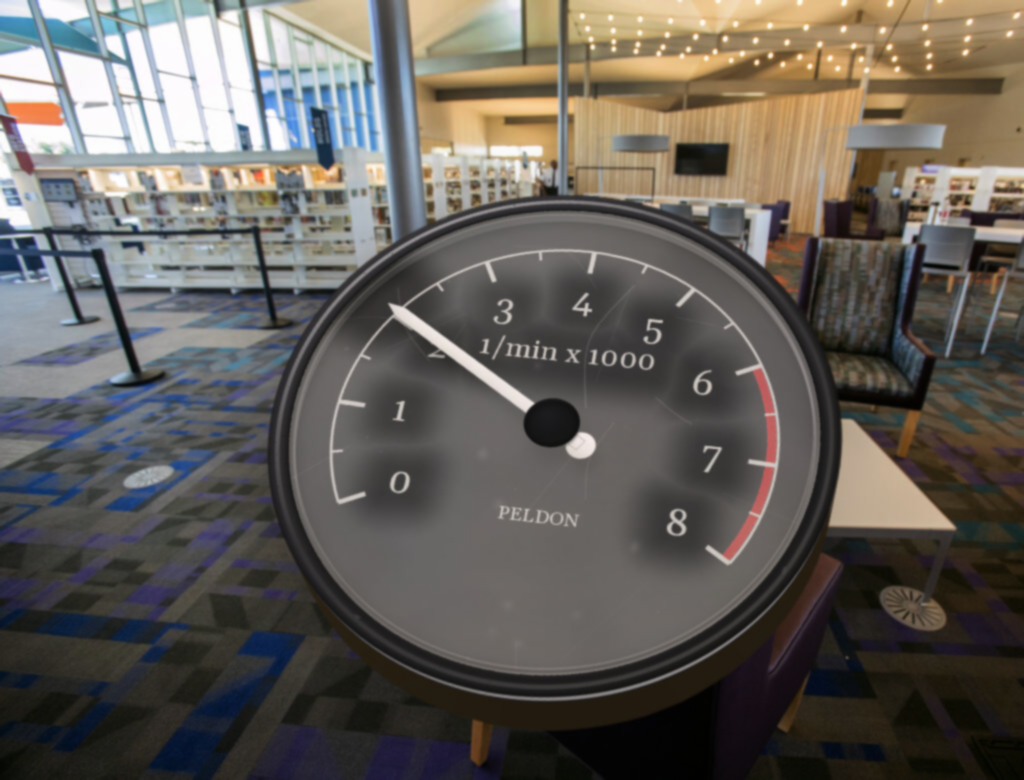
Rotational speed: value=2000 unit=rpm
